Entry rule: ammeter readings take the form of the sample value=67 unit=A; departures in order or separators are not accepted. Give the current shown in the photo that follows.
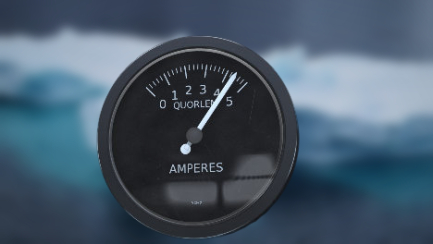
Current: value=4.4 unit=A
